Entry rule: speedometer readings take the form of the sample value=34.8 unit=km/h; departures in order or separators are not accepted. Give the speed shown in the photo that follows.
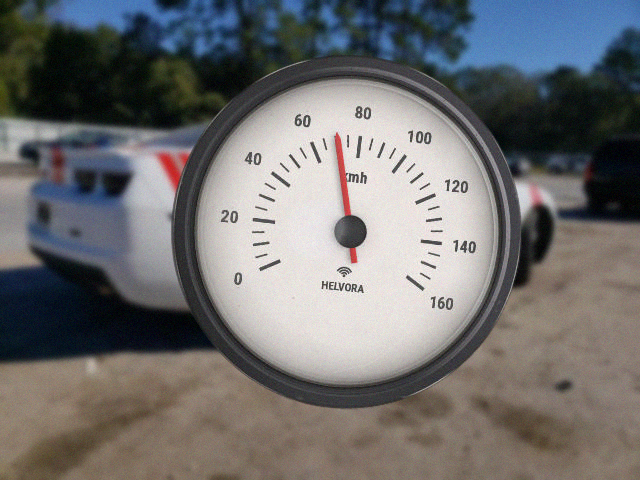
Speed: value=70 unit=km/h
